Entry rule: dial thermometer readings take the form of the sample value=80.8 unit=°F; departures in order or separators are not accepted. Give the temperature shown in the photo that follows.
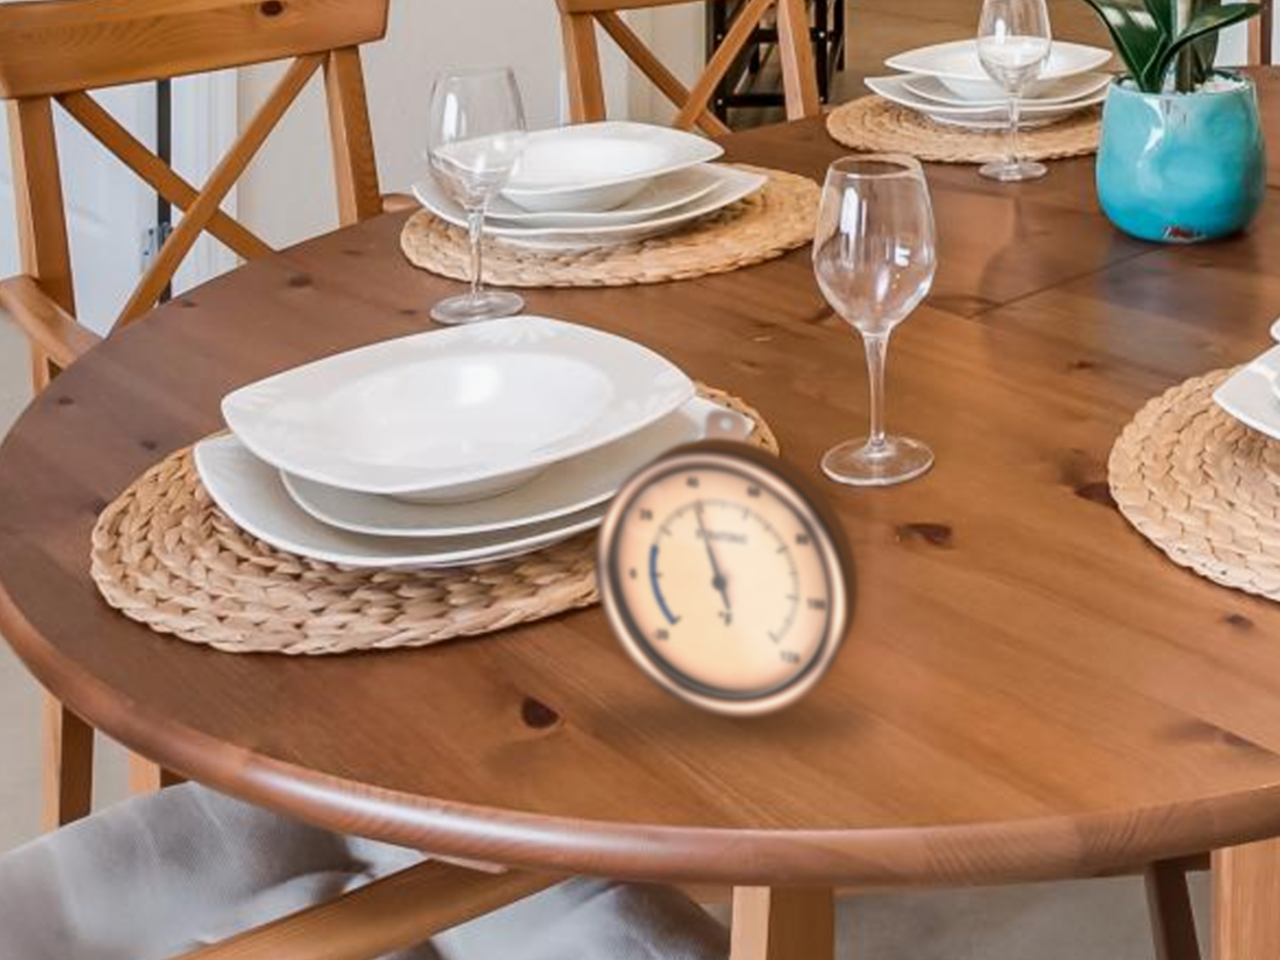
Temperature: value=40 unit=°F
